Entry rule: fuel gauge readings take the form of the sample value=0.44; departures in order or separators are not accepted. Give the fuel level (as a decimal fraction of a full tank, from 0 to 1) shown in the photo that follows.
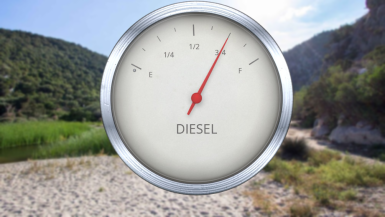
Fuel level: value=0.75
